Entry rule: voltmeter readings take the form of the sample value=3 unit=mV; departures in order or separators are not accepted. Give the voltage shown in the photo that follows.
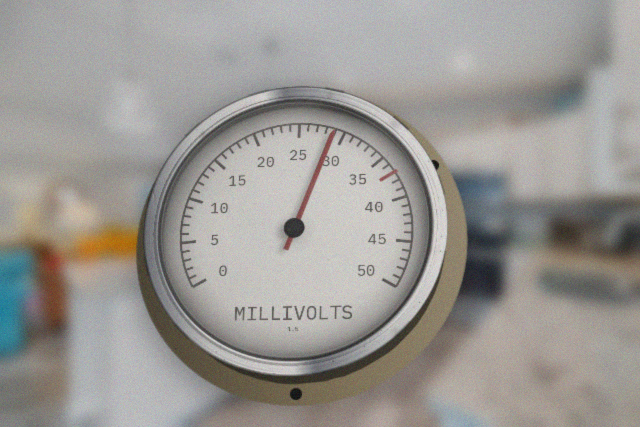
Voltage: value=29 unit=mV
